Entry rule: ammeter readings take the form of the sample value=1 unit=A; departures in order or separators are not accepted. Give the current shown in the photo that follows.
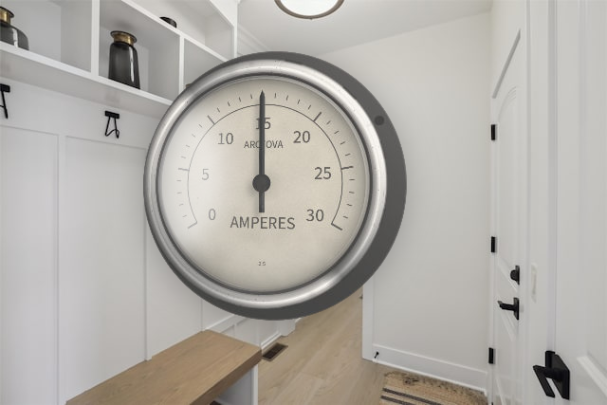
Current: value=15 unit=A
